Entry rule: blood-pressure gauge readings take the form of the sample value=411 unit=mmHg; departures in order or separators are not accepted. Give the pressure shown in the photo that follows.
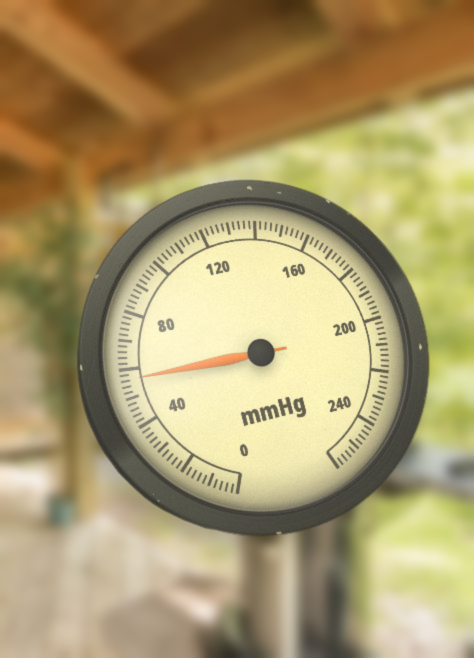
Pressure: value=56 unit=mmHg
